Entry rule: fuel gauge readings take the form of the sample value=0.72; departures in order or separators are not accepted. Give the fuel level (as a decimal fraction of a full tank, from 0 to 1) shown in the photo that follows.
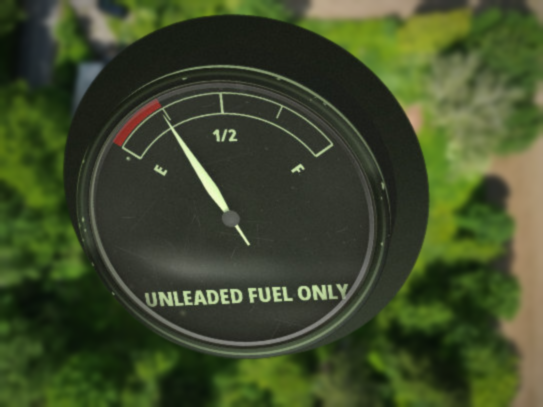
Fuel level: value=0.25
